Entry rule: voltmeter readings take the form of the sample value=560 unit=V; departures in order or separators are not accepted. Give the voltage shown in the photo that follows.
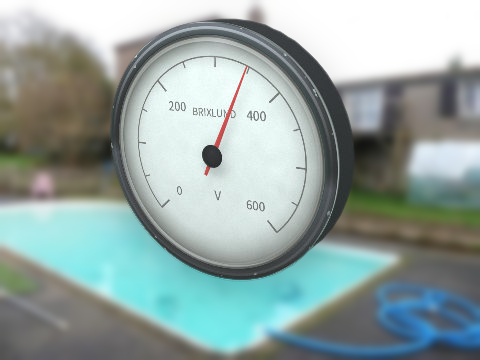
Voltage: value=350 unit=V
